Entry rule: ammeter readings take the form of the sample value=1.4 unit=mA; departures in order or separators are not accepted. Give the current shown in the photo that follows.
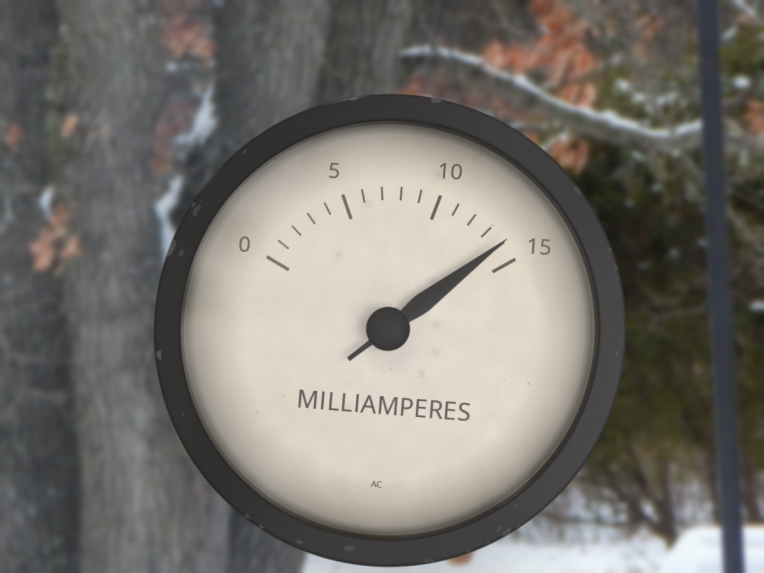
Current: value=14 unit=mA
